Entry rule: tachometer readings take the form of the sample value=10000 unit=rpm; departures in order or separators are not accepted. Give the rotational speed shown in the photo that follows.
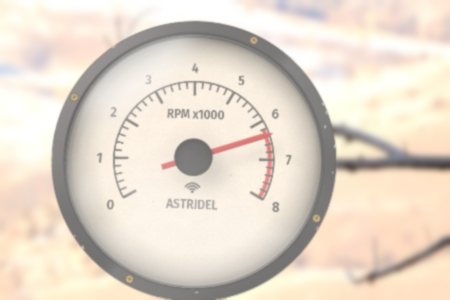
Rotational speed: value=6400 unit=rpm
